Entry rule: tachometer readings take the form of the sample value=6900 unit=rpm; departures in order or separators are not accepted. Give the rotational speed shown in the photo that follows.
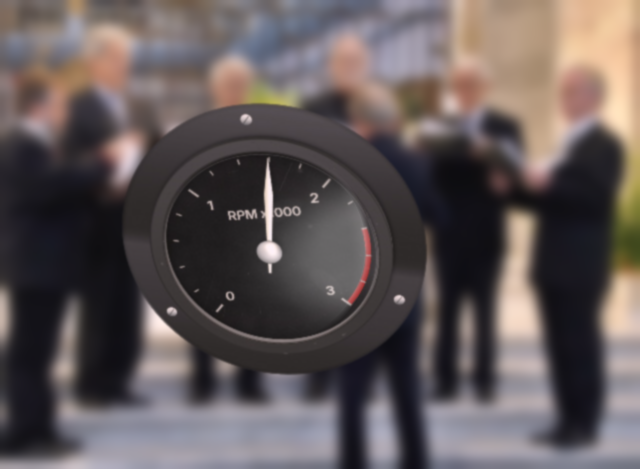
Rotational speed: value=1600 unit=rpm
